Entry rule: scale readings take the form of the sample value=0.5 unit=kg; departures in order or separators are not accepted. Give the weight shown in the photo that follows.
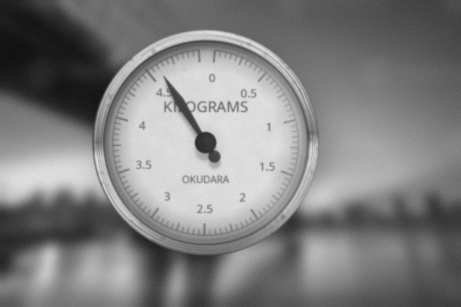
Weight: value=4.6 unit=kg
